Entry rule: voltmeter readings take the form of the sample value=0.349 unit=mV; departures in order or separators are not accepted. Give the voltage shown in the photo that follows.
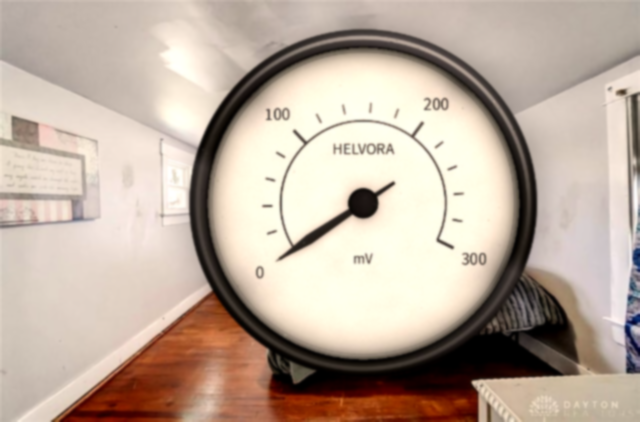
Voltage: value=0 unit=mV
